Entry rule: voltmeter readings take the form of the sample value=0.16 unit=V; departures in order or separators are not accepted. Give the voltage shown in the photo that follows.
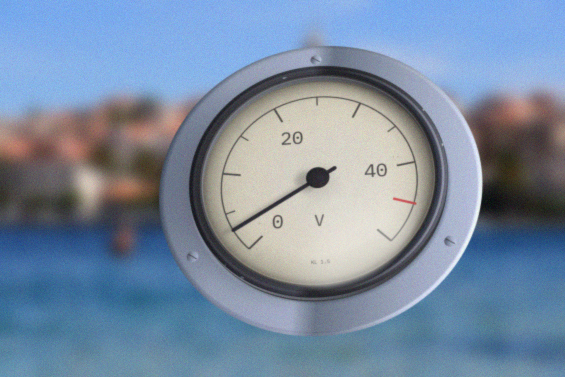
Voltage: value=2.5 unit=V
